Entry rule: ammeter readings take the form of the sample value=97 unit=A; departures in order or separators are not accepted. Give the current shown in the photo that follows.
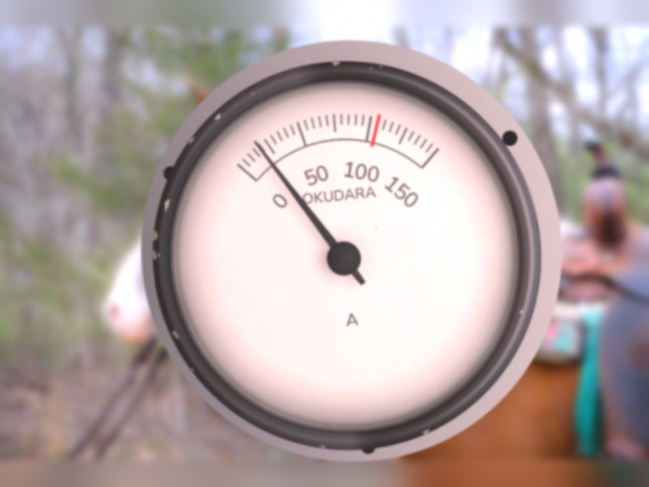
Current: value=20 unit=A
